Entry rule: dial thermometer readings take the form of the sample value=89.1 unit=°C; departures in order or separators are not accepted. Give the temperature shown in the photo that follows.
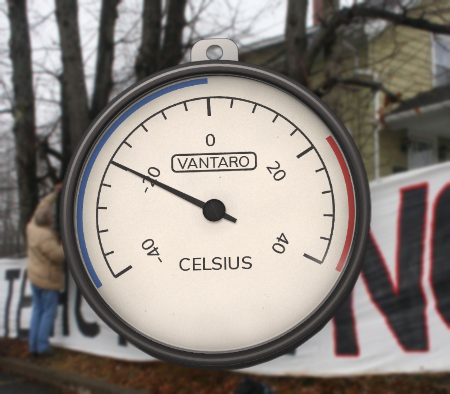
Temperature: value=-20 unit=°C
